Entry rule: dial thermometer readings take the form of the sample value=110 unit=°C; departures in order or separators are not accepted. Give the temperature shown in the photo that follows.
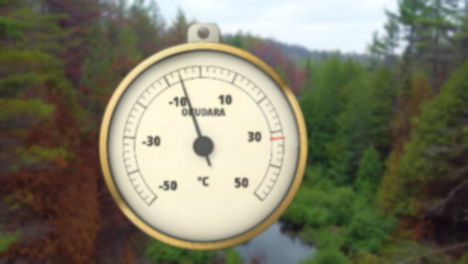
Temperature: value=-6 unit=°C
